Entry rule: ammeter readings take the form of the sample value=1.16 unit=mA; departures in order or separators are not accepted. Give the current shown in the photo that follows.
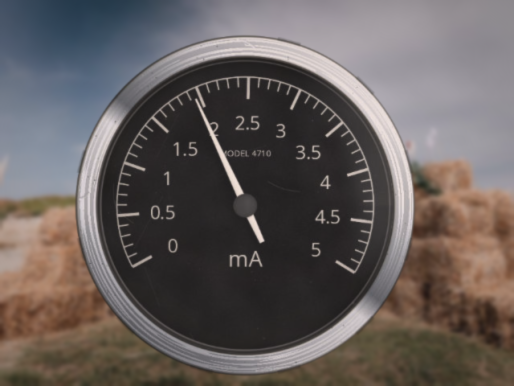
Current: value=1.95 unit=mA
